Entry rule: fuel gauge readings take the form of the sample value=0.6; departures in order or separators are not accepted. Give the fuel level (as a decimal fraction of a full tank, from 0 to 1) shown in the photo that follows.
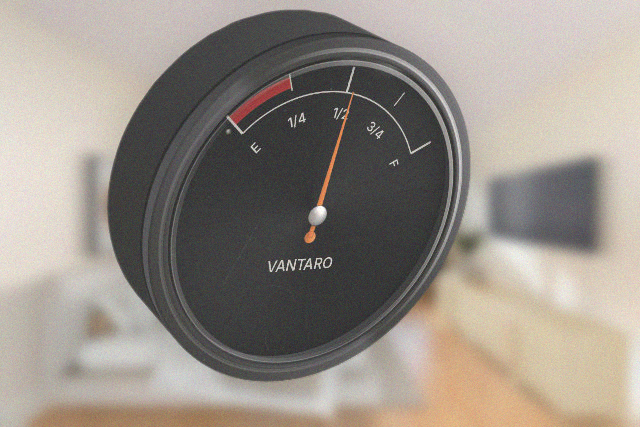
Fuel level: value=0.5
